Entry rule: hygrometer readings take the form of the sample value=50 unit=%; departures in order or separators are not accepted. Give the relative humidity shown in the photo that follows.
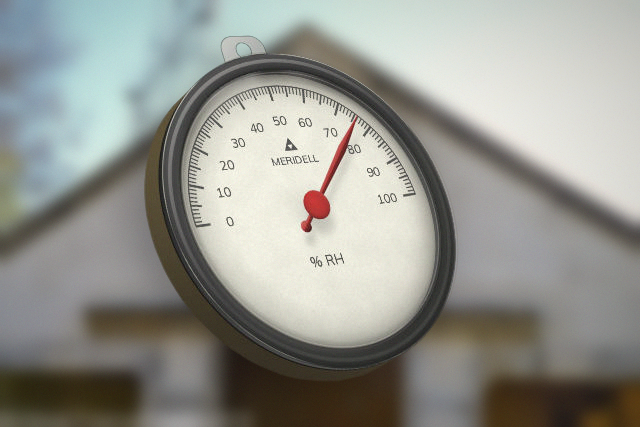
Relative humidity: value=75 unit=%
